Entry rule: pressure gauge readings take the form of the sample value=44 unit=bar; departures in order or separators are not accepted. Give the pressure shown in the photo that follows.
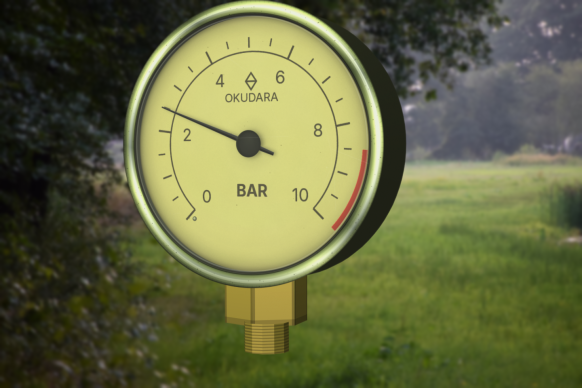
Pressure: value=2.5 unit=bar
